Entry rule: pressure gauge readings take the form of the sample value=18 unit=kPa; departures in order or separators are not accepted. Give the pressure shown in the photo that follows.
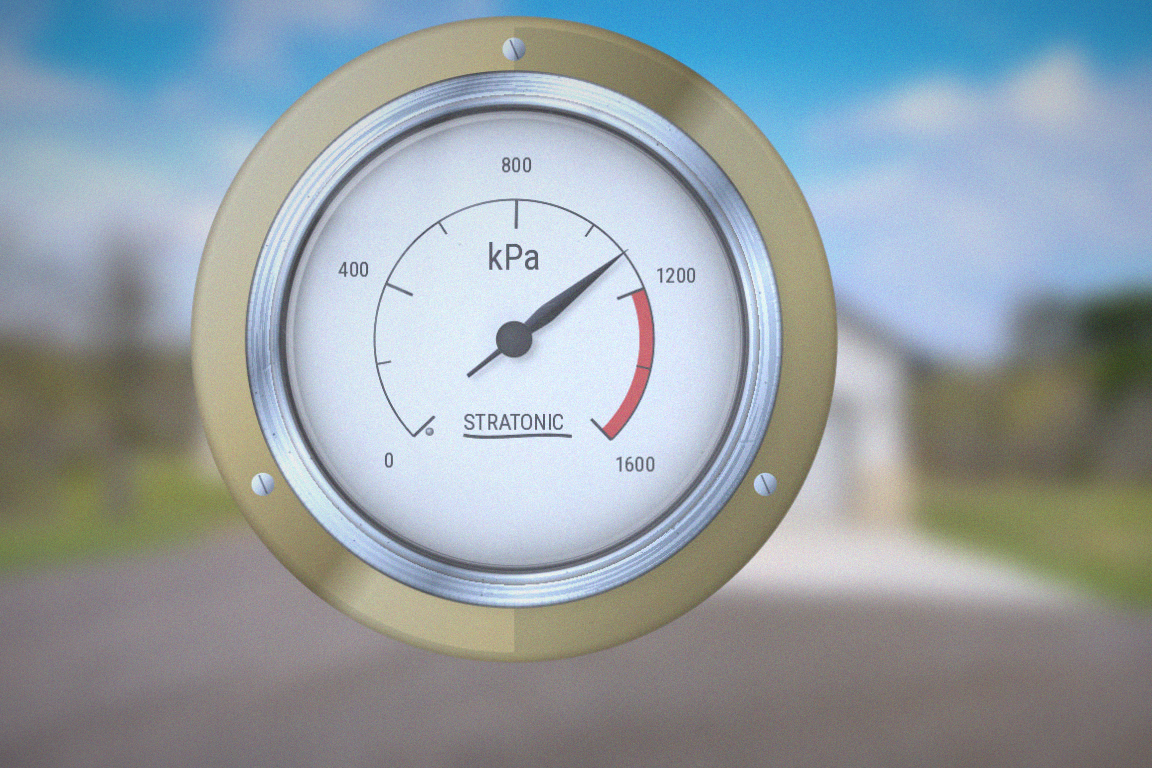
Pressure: value=1100 unit=kPa
